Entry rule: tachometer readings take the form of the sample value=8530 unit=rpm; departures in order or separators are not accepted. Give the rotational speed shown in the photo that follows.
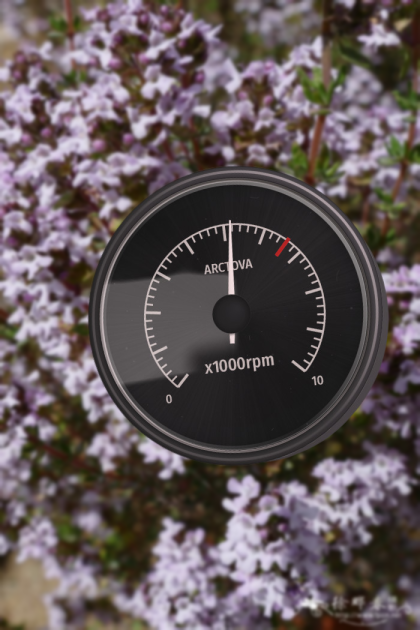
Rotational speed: value=5200 unit=rpm
